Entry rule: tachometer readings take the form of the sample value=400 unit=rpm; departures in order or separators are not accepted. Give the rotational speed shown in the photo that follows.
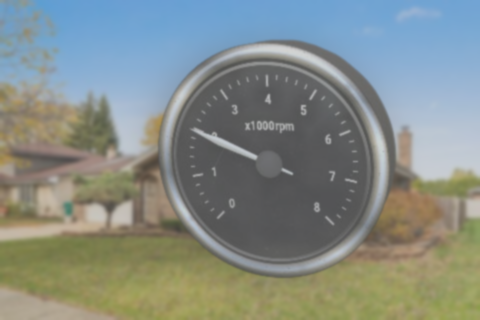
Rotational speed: value=2000 unit=rpm
